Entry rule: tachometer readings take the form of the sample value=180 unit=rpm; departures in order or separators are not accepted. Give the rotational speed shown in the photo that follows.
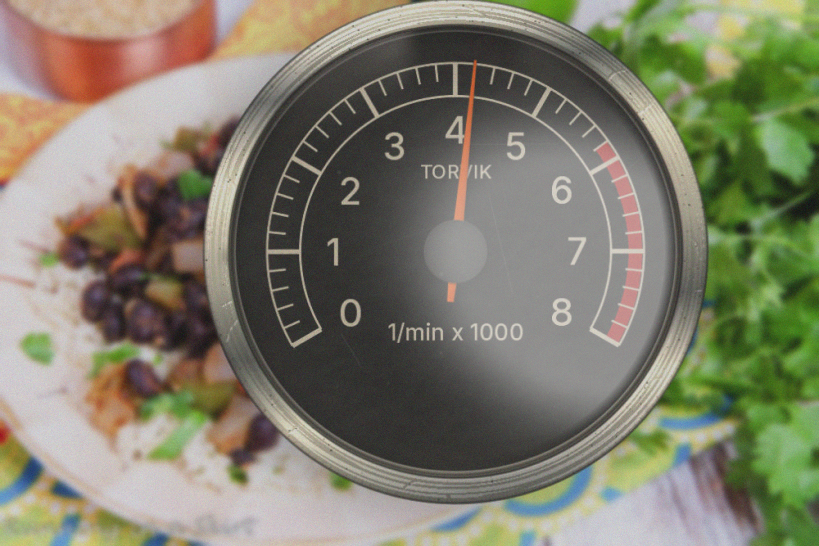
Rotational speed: value=4200 unit=rpm
